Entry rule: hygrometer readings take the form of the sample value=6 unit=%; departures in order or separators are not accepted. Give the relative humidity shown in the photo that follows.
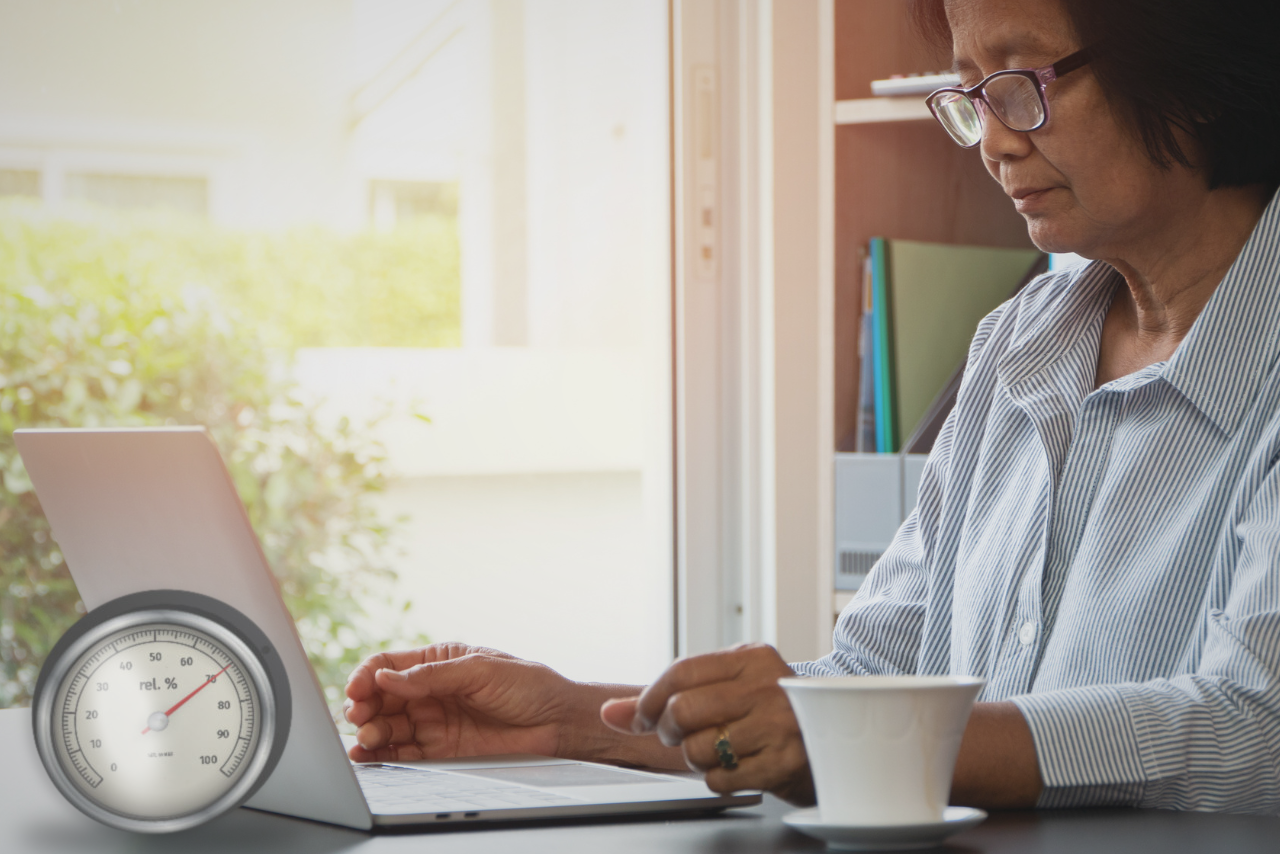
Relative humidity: value=70 unit=%
